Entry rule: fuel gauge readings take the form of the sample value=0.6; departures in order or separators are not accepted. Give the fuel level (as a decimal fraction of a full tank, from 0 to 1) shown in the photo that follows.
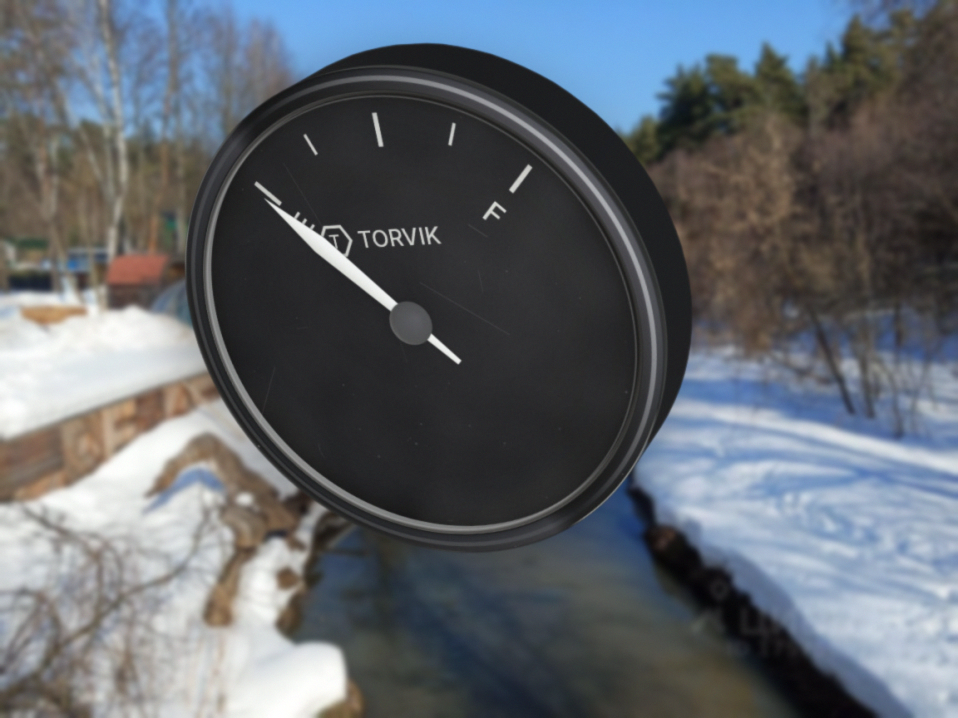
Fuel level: value=0
